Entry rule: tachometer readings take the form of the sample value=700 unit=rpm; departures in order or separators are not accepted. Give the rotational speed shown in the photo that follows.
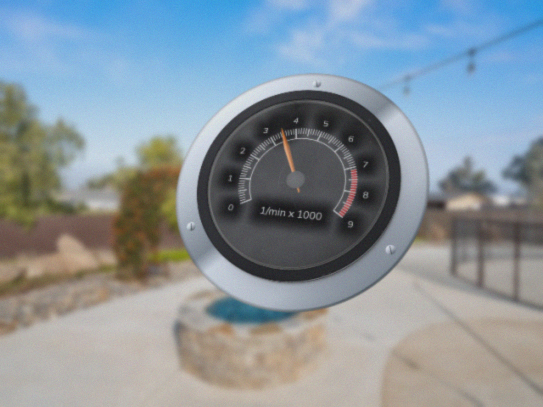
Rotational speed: value=3500 unit=rpm
